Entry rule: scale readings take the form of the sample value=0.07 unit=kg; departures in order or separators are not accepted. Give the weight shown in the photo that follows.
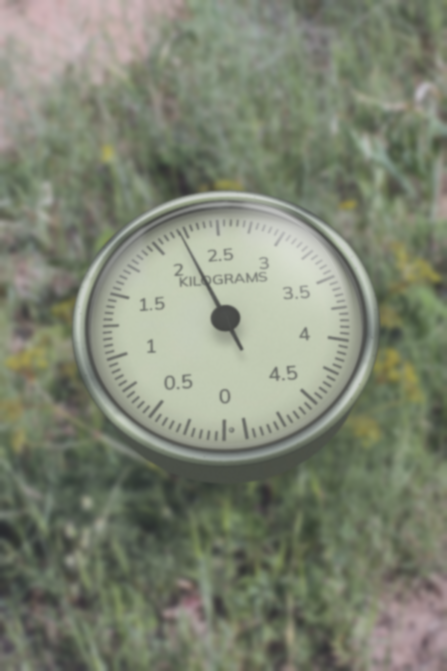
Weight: value=2.2 unit=kg
